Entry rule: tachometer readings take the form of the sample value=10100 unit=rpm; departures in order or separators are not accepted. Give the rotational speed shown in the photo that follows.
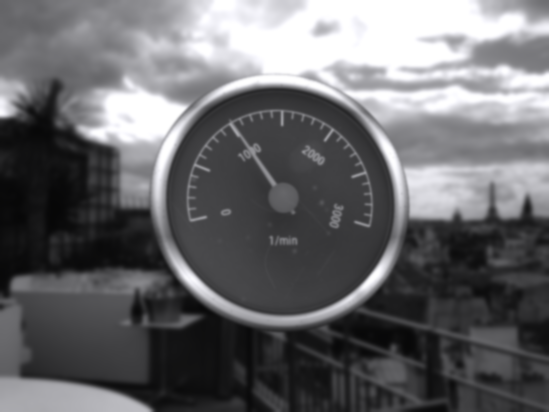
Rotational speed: value=1000 unit=rpm
